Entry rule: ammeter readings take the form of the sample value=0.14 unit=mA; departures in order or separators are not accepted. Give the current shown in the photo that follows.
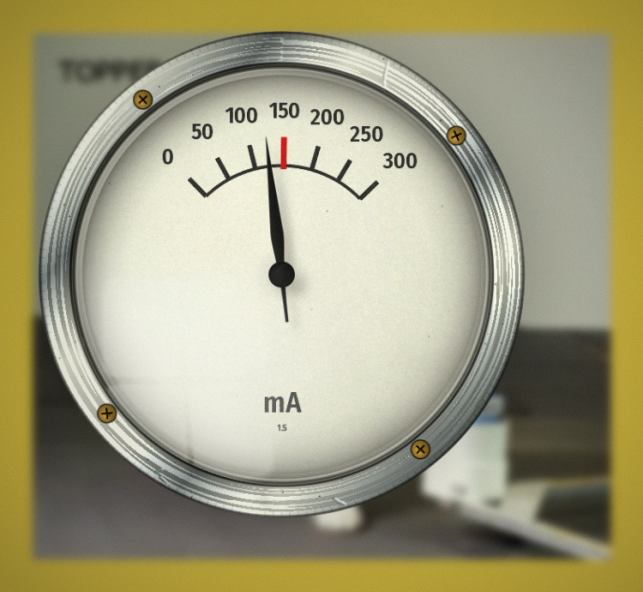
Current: value=125 unit=mA
